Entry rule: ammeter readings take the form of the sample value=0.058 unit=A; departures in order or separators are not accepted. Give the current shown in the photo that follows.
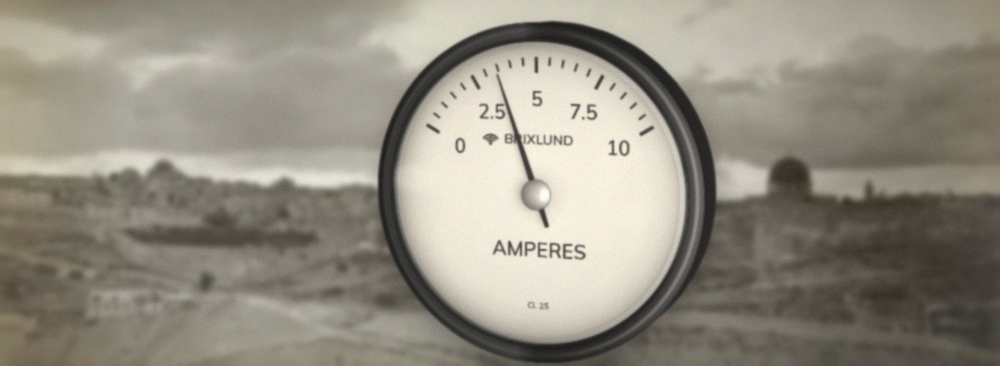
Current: value=3.5 unit=A
